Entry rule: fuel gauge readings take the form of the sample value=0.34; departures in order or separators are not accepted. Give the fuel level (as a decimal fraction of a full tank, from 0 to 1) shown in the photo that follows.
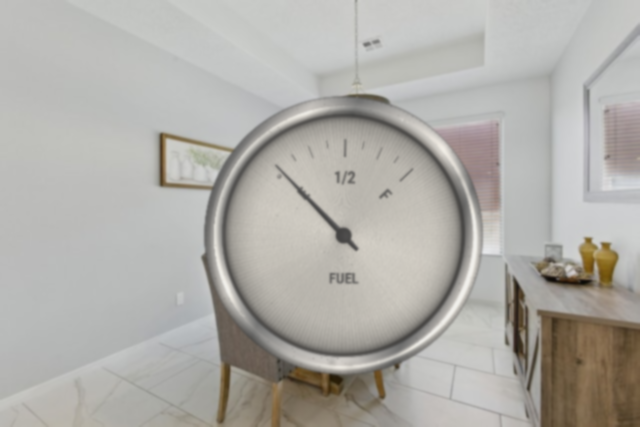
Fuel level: value=0
